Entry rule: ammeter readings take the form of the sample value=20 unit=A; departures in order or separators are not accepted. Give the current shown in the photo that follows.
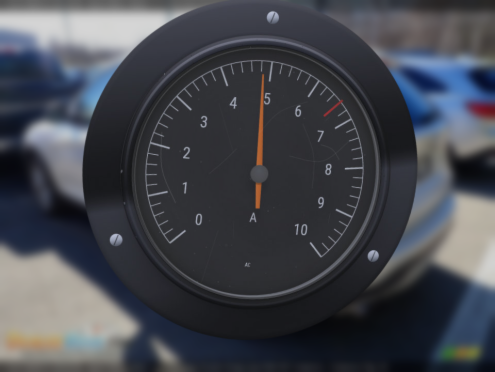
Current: value=4.8 unit=A
